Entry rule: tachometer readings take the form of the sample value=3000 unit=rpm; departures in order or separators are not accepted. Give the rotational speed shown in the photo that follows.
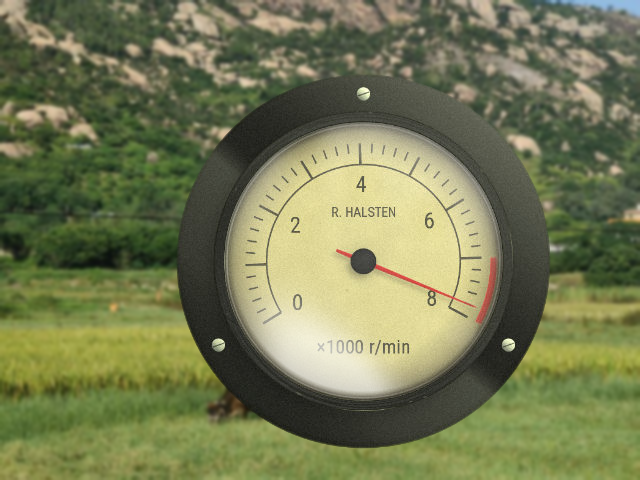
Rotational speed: value=7800 unit=rpm
